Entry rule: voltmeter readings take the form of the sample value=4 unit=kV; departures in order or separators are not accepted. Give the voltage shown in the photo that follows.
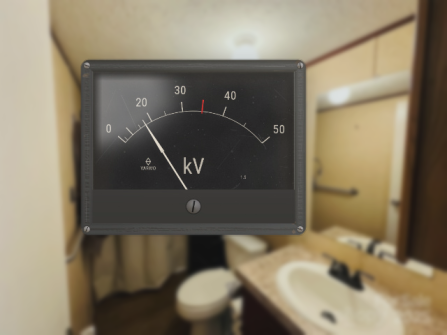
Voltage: value=17.5 unit=kV
